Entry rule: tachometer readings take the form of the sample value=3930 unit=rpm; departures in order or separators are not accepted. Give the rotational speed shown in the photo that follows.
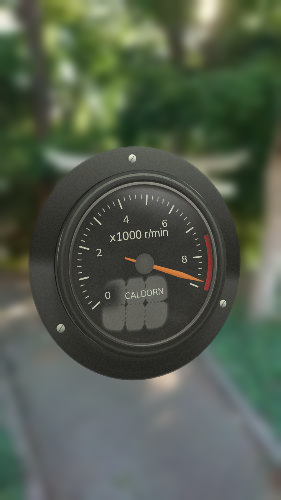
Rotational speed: value=8800 unit=rpm
